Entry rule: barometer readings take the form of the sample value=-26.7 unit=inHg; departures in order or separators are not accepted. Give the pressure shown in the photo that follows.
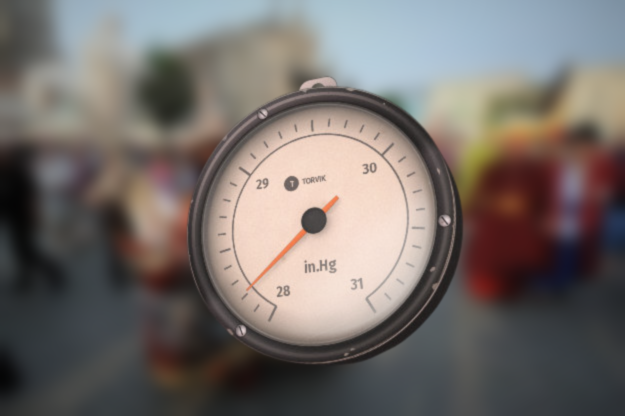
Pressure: value=28.2 unit=inHg
